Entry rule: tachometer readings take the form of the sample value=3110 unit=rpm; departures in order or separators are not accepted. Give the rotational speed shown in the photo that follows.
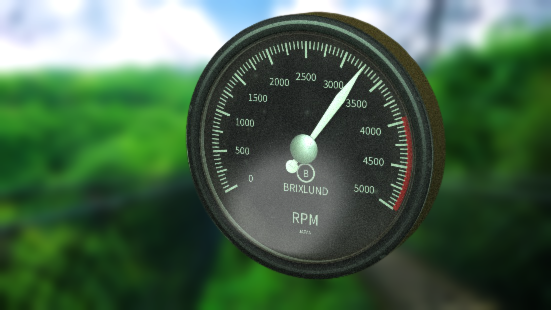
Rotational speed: value=3250 unit=rpm
